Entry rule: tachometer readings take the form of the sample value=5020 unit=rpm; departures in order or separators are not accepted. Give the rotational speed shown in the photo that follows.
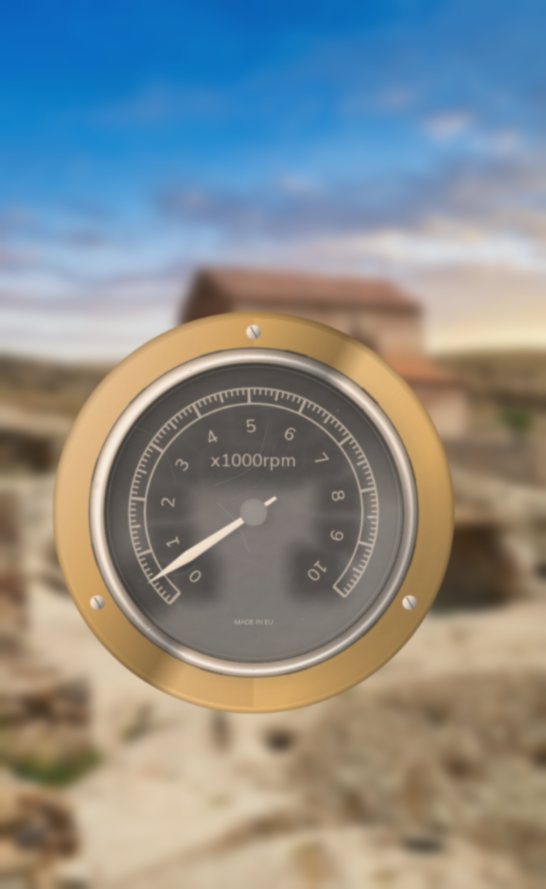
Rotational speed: value=500 unit=rpm
